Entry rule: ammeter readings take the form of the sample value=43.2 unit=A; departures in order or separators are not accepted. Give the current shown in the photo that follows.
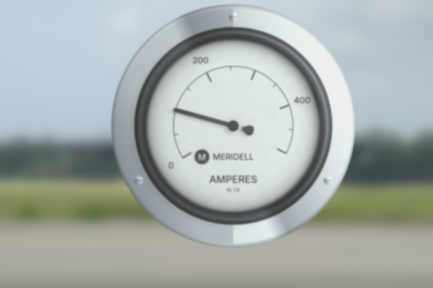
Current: value=100 unit=A
